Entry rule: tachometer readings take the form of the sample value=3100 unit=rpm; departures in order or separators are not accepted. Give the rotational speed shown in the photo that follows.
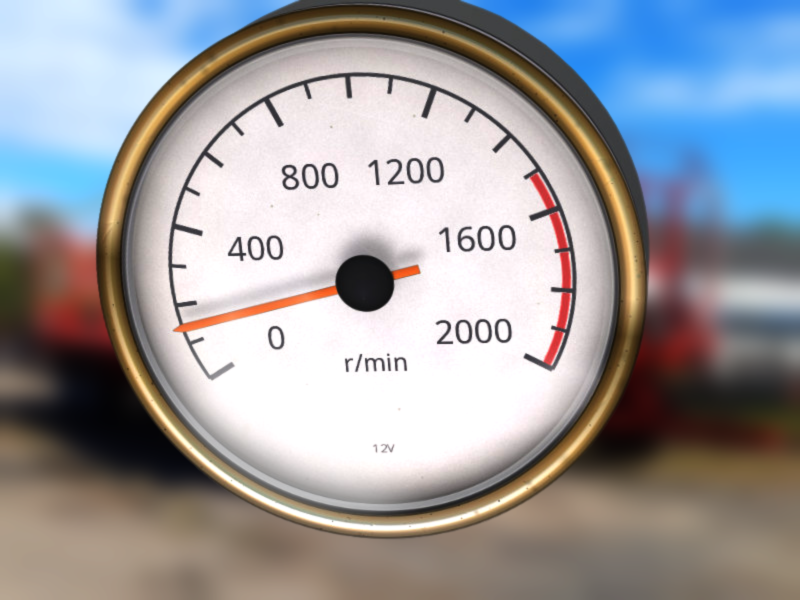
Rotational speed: value=150 unit=rpm
